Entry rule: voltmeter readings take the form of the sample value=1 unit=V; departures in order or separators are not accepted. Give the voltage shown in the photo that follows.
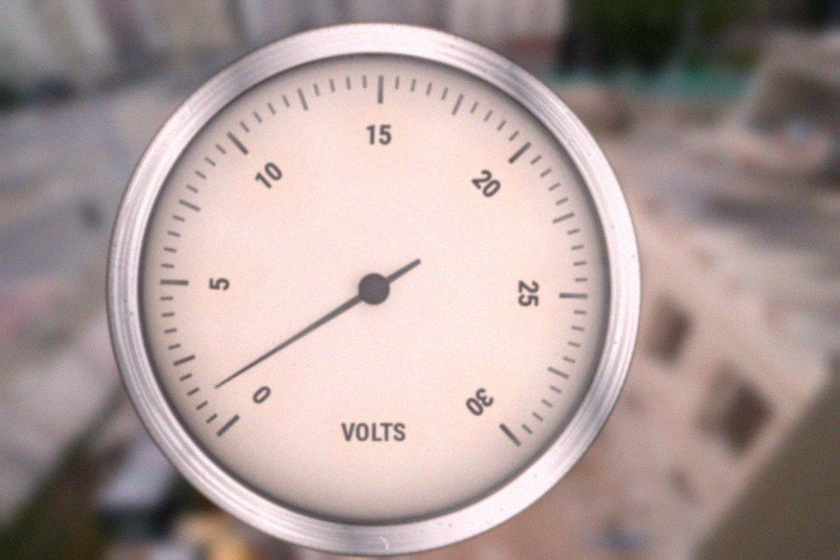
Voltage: value=1.25 unit=V
